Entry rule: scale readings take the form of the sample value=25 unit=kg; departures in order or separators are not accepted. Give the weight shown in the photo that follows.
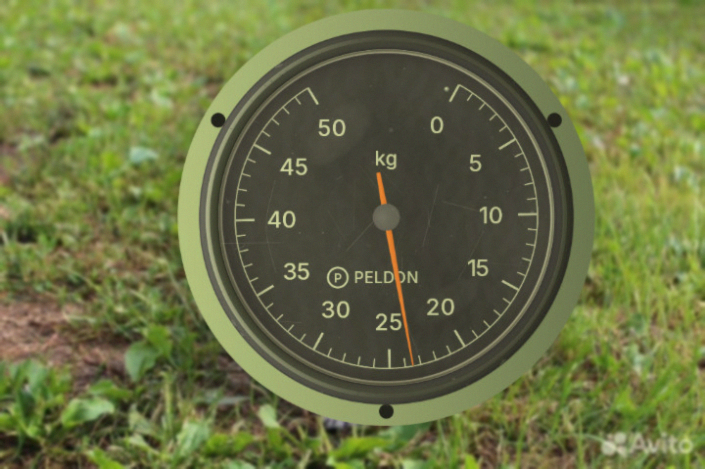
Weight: value=23.5 unit=kg
